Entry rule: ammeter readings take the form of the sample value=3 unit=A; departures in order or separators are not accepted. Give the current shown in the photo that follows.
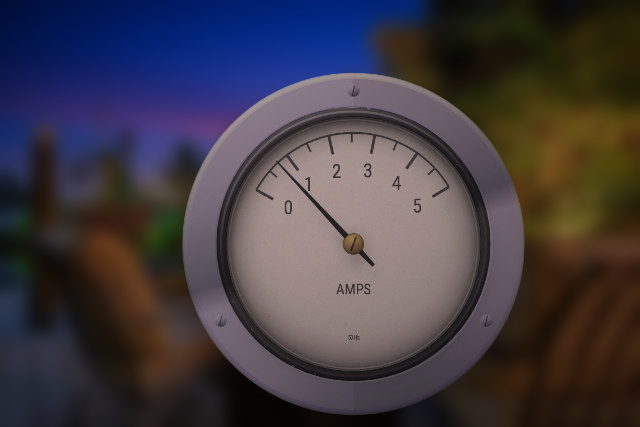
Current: value=0.75 unit=A
